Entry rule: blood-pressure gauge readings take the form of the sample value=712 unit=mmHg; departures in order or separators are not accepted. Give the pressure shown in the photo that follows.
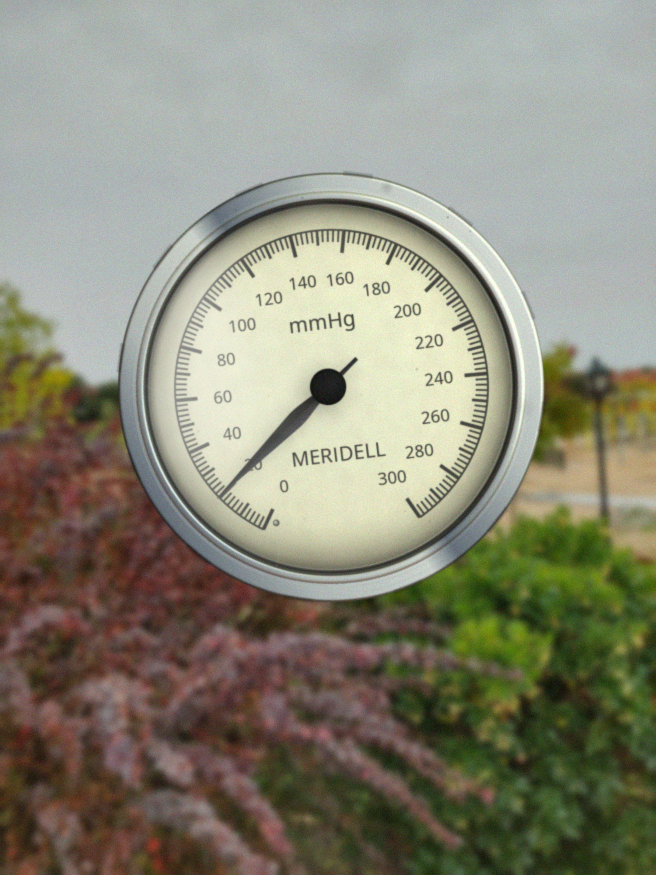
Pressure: value=20 unit=mmHg
